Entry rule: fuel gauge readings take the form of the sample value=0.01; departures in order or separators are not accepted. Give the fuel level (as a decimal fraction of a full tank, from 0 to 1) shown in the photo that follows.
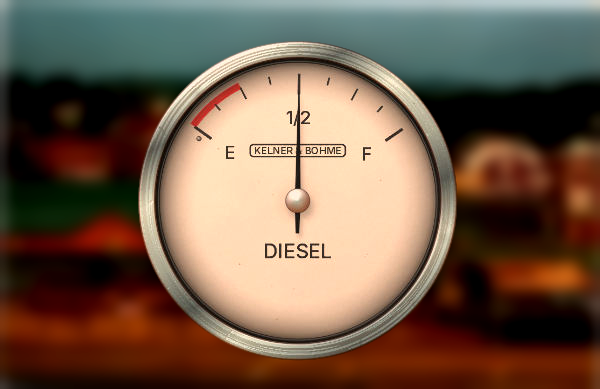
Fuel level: value=0.5
